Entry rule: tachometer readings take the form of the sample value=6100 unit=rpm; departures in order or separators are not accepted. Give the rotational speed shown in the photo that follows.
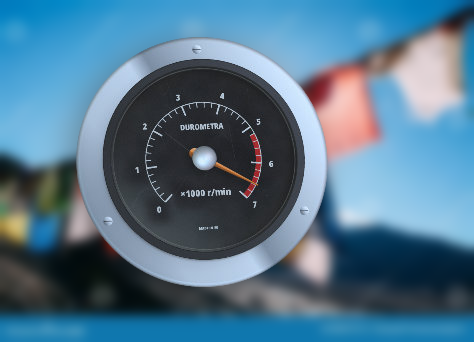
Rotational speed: value=6600 unit=rpm
